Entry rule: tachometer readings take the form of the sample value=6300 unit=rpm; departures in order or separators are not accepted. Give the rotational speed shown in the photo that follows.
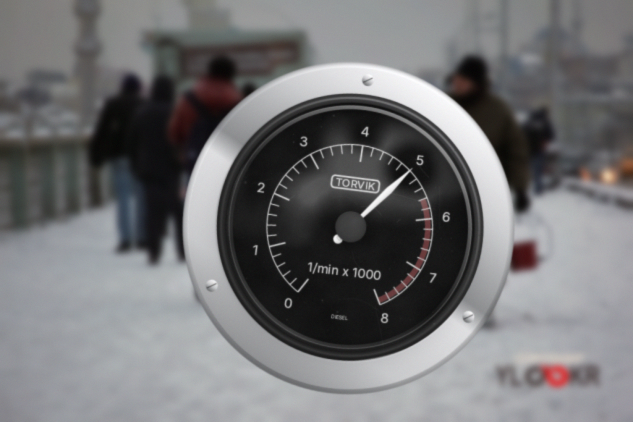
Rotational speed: value=5000 unit=rpm
